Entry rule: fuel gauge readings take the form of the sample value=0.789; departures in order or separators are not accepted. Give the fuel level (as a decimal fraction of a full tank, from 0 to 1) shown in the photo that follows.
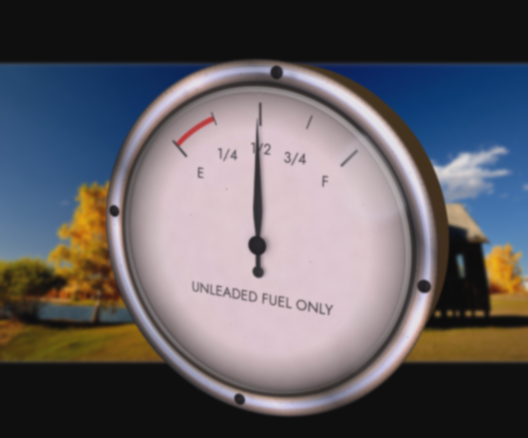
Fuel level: value=0.5
